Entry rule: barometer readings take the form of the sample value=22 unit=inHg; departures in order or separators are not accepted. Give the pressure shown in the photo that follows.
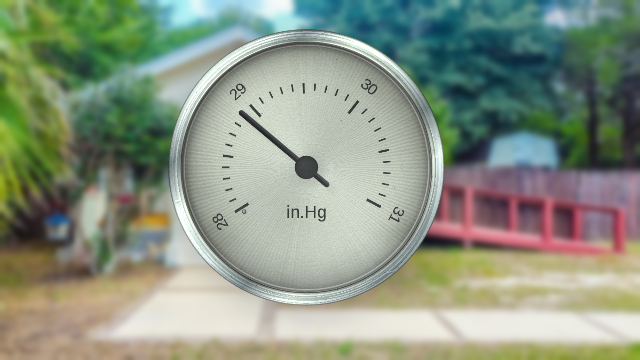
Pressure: value=28.9 unit=inHg
